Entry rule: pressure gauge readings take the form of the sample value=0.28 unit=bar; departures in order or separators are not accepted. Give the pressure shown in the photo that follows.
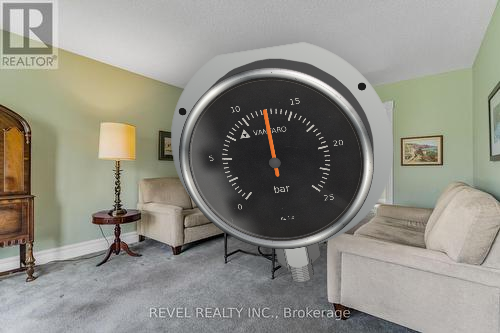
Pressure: value=12.5 unit=bar
